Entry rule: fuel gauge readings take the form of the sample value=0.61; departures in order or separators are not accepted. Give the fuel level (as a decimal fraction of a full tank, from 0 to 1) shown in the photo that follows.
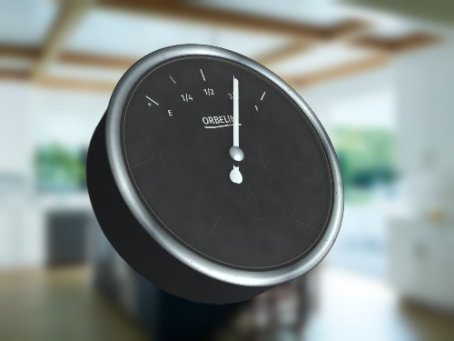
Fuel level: value=0.75
